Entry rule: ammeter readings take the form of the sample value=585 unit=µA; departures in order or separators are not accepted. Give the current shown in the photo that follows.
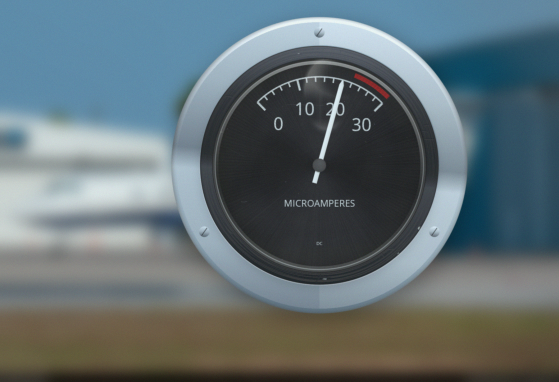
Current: value=20 unit=µA
